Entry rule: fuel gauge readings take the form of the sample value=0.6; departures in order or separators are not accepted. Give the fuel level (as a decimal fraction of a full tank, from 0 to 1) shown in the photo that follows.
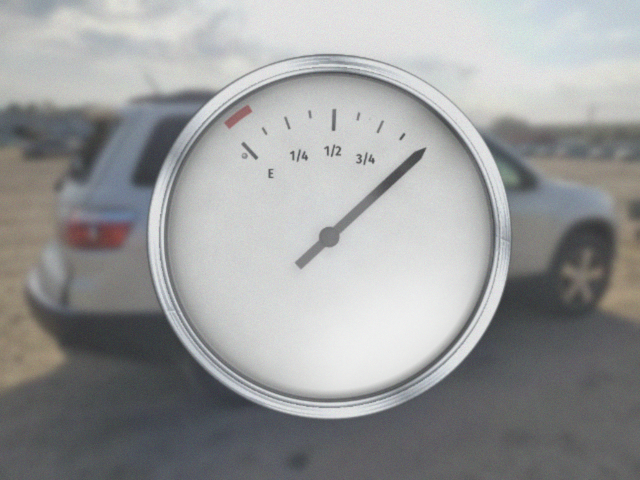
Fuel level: value=1
